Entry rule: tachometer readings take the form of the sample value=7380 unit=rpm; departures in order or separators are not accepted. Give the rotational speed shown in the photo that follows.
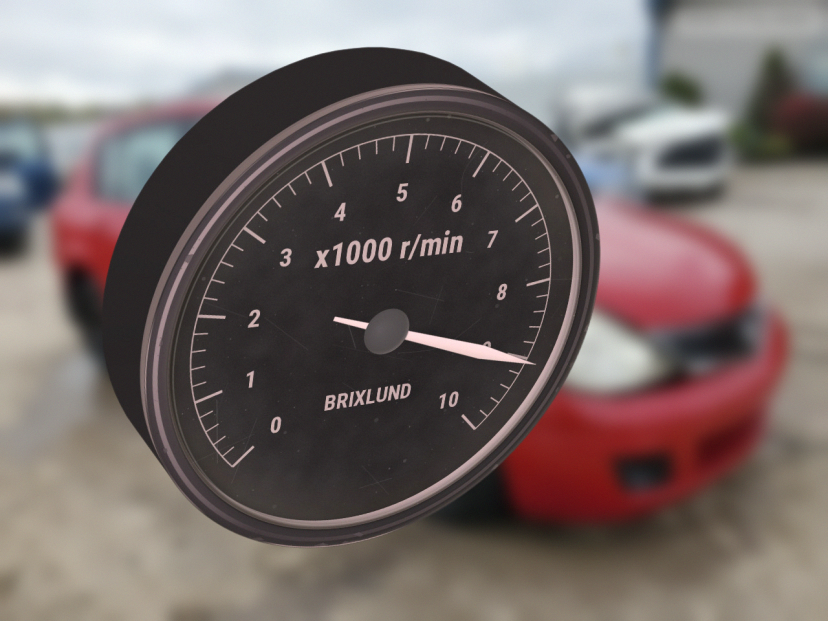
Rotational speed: value=9000 unit=rpm
